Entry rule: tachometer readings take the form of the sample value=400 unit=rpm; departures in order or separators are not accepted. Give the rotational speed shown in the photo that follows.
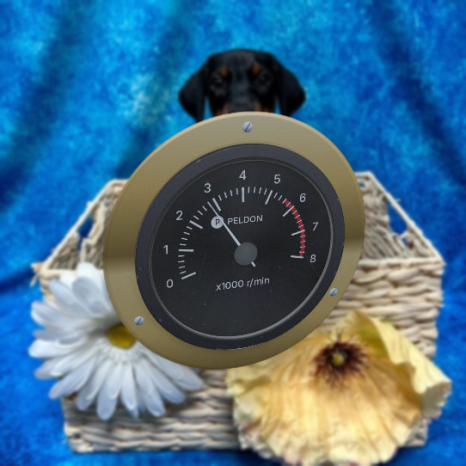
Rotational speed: value=2800 unit=rpm
